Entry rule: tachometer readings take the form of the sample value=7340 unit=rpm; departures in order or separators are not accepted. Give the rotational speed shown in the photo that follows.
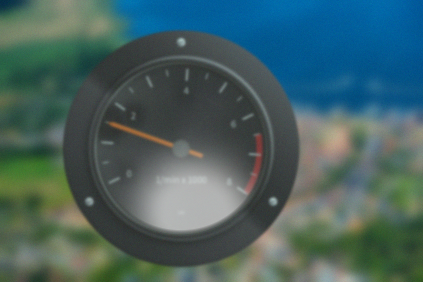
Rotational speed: value=1500 unit=rpm
